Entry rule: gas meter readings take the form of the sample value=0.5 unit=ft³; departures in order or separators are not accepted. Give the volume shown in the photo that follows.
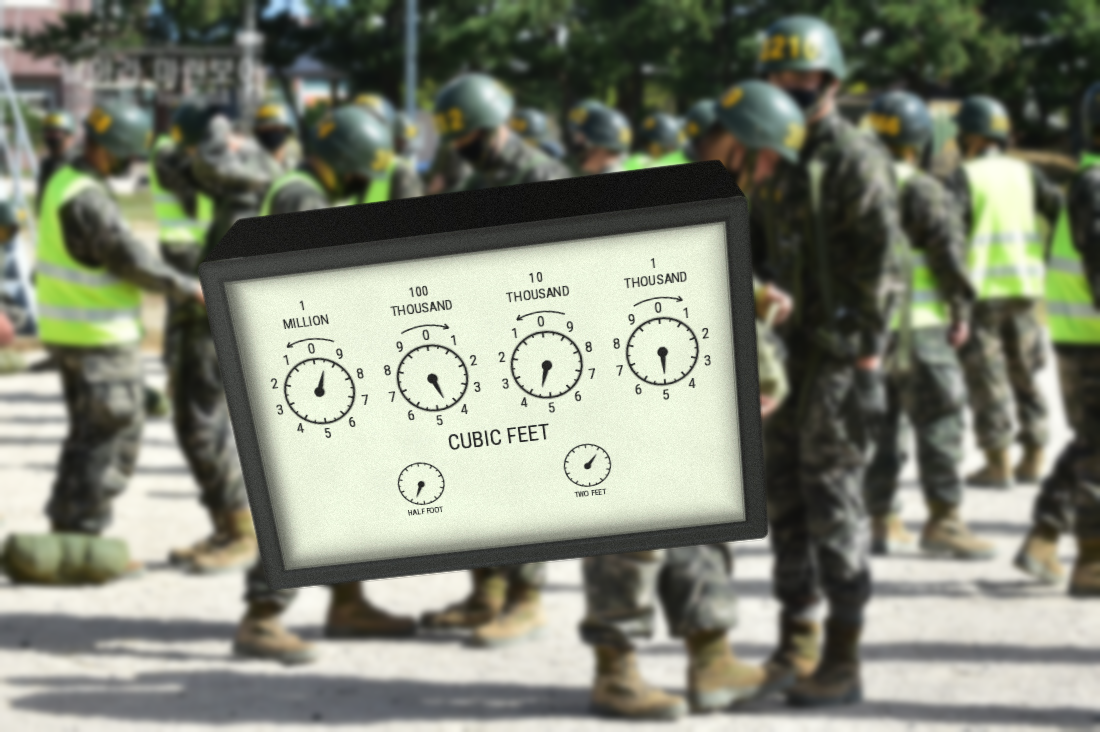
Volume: value=944500 unit=ft³
